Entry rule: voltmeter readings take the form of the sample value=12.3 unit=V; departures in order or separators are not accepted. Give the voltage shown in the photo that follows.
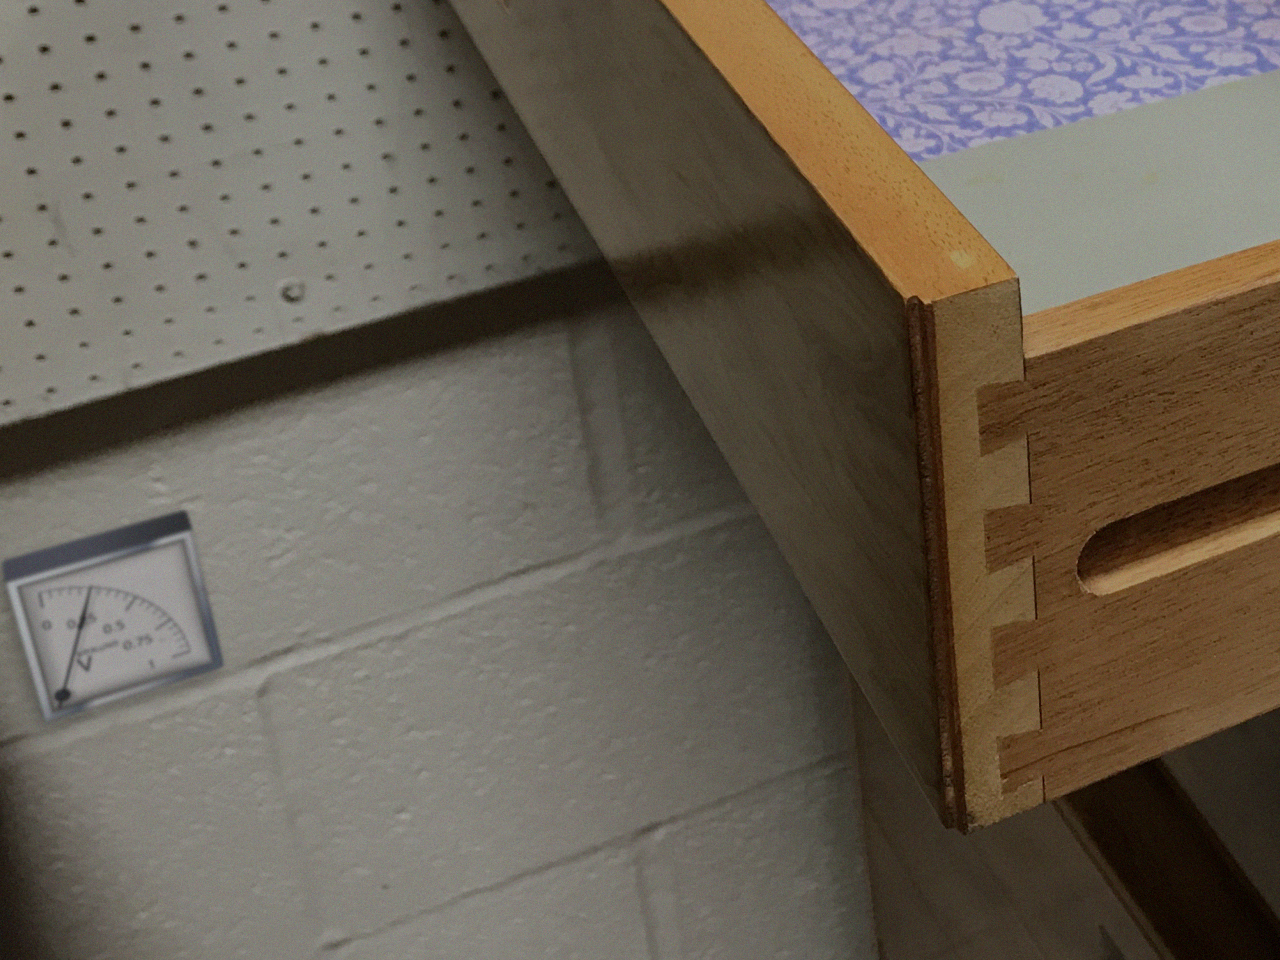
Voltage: value=0.25 unit=V
